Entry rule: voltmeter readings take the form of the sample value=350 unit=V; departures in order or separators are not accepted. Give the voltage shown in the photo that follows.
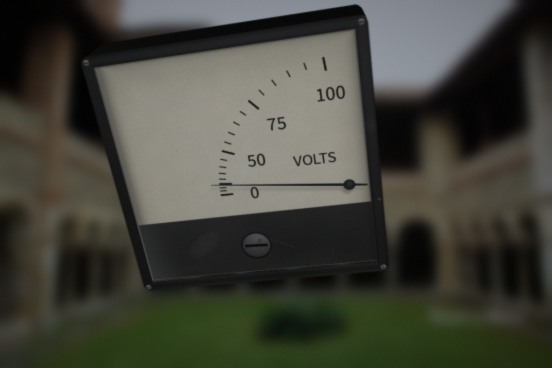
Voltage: value=25 unit=V
